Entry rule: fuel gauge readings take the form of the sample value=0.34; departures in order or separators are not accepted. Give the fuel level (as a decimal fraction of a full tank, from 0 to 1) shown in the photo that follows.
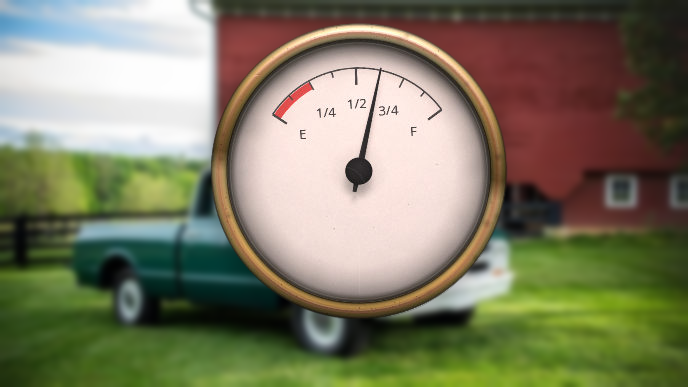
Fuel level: value=0.625
